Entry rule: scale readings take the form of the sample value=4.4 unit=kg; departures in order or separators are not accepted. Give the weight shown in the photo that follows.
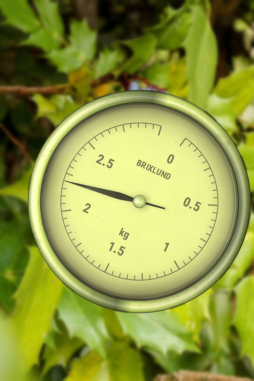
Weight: value=2.2 unit=kg
